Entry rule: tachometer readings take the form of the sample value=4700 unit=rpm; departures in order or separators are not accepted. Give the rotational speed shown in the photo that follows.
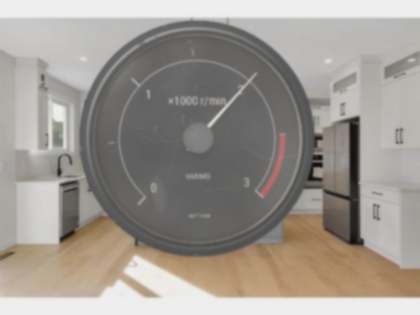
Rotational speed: value=2000 unit=rpm
